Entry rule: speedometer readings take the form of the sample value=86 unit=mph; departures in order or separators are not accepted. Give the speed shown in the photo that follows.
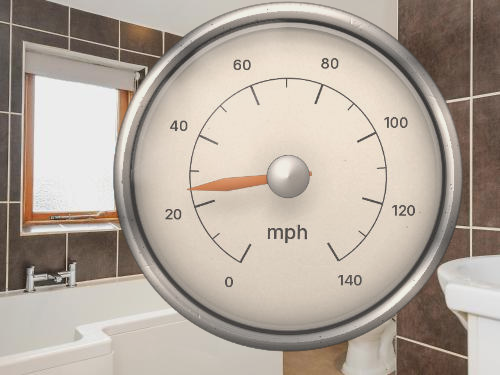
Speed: value=25 unit=mph
